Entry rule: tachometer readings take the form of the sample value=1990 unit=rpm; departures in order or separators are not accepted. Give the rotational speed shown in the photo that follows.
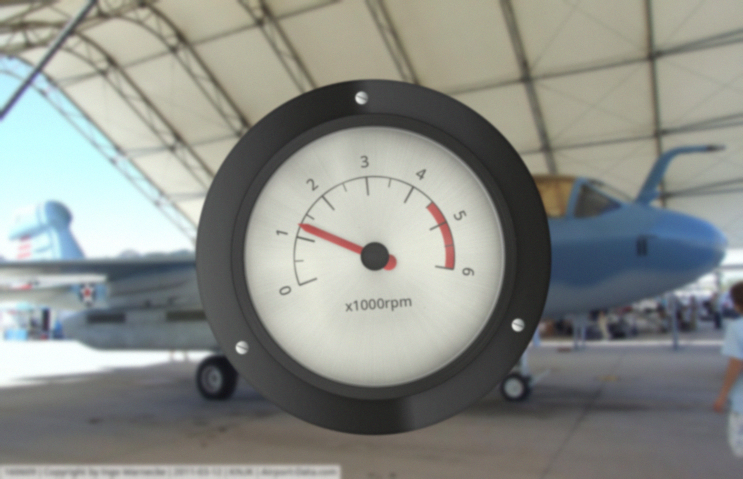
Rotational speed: value=1250 unit=rpm
